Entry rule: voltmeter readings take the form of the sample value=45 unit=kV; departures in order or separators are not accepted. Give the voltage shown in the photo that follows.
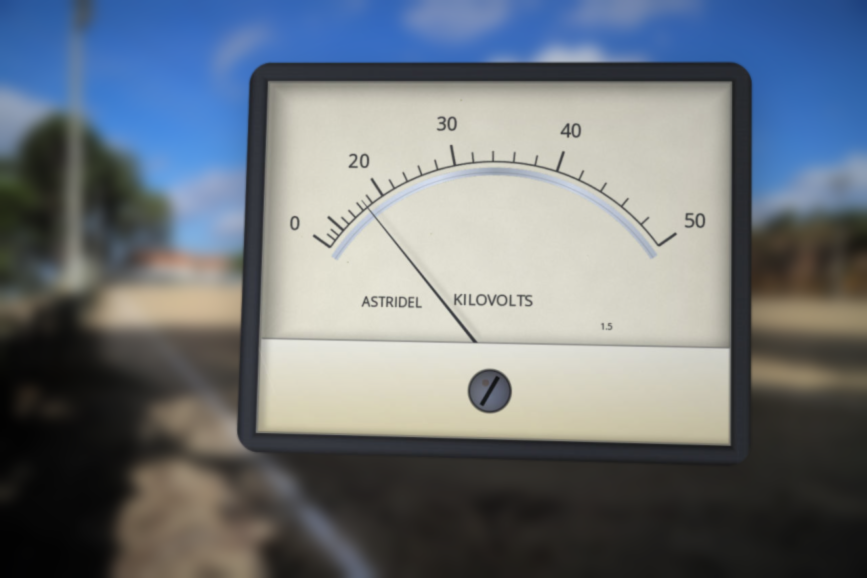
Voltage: value=17 unit=kV
